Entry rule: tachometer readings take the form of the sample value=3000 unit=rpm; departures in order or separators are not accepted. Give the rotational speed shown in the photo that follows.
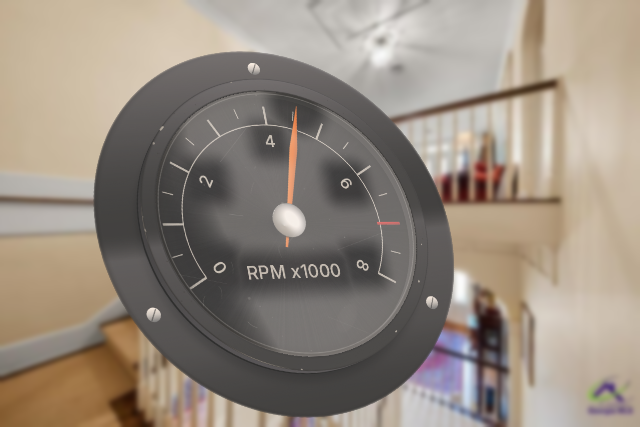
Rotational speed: value=4500 unit=rpm
